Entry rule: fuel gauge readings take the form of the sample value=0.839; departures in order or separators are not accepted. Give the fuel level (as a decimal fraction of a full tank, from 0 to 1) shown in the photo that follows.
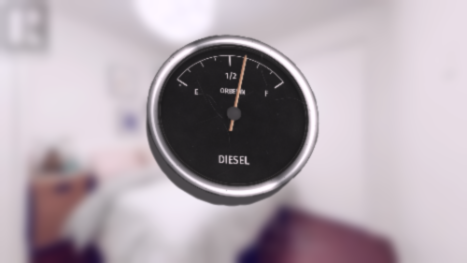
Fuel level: value=0.625
